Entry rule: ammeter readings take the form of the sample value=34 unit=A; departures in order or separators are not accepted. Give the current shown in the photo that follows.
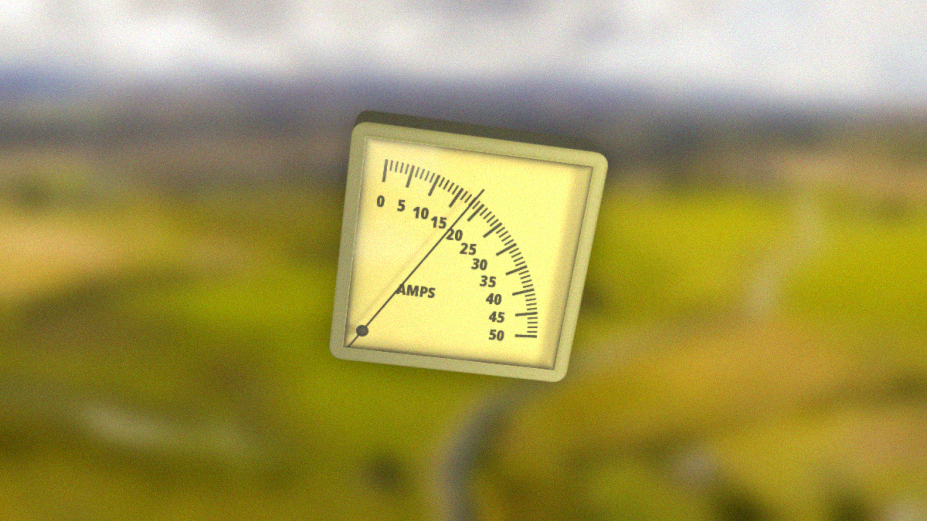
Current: value=18 unit=A
